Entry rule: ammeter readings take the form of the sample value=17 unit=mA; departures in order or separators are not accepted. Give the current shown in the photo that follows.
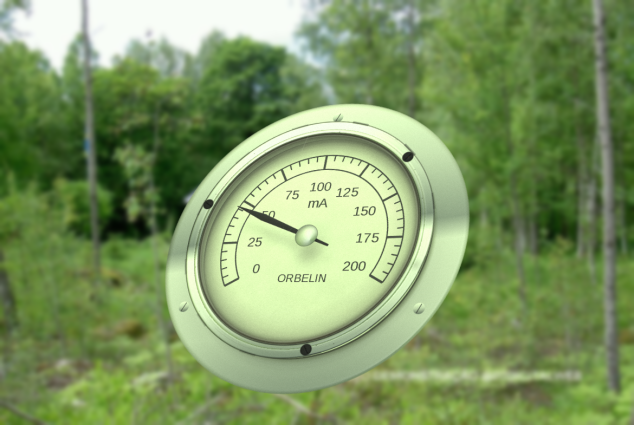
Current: value=45 unit=mA
